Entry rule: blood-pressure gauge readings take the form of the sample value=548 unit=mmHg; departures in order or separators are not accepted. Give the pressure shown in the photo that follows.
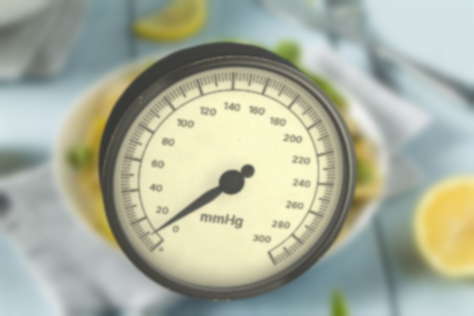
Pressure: value=10 unit=mmHg
